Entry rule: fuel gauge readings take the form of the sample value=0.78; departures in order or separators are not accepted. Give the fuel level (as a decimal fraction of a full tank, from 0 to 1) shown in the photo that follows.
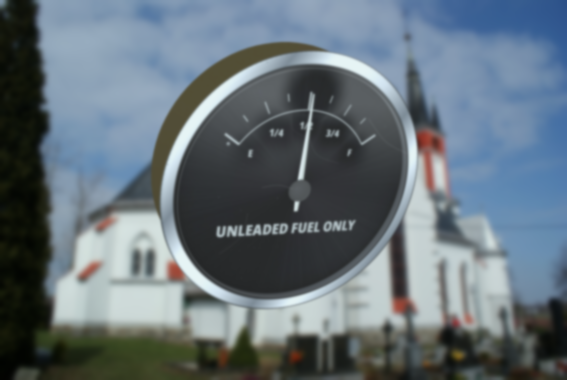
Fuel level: value=0.5
